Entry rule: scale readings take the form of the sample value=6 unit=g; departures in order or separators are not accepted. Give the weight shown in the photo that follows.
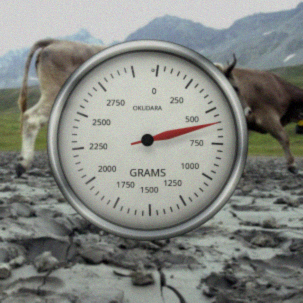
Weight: value=600 unit=g
